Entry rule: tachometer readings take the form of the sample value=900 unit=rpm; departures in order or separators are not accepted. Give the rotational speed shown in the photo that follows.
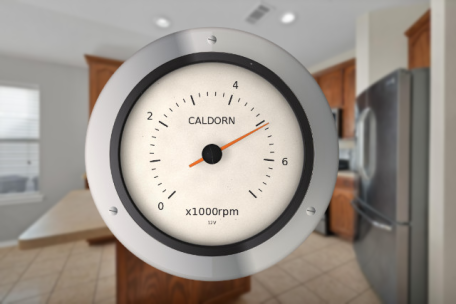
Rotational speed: value=5100 unit=rpm
